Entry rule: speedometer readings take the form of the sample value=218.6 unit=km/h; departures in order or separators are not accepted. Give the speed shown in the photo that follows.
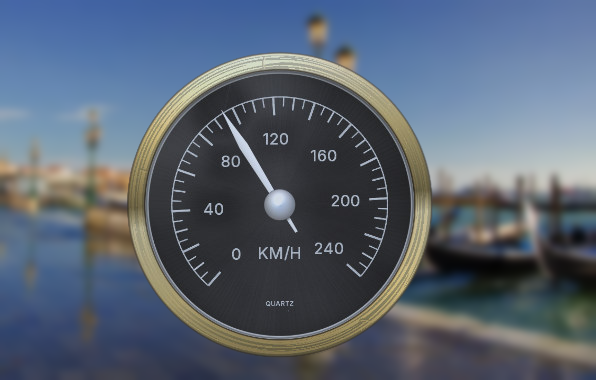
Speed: value=95 unit=km/h
